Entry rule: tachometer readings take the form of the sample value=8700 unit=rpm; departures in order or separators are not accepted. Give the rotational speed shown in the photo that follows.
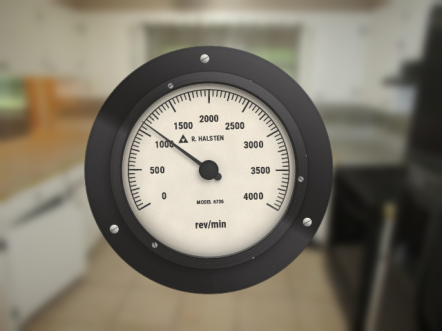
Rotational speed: value=1100 unit=rpm
